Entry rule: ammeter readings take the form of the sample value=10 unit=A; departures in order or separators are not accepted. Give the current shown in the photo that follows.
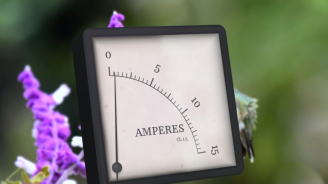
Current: value=0.5 unit=A
